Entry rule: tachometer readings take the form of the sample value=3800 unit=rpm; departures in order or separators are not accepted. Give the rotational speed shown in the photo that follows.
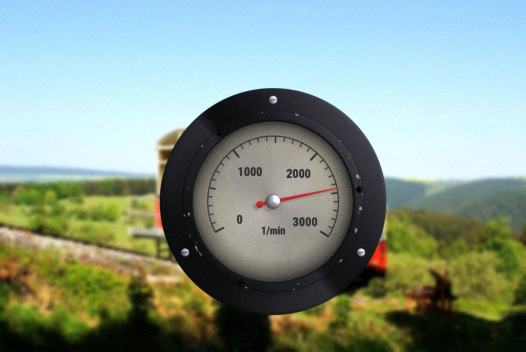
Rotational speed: value=2450 unit=rpm
